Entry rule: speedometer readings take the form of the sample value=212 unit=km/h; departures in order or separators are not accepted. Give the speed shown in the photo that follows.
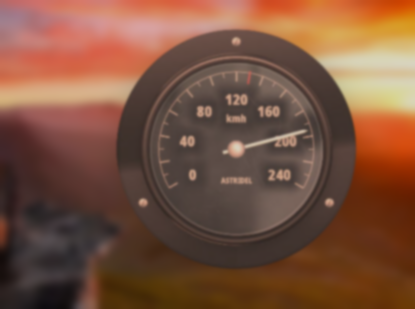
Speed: value=195 unit=km/h
